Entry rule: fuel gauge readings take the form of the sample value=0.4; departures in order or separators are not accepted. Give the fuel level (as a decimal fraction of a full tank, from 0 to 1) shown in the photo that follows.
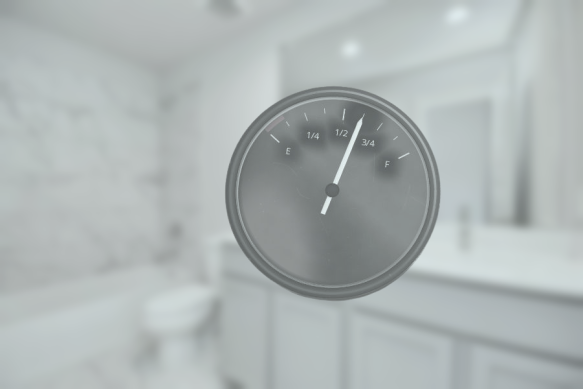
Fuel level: value=0.625
